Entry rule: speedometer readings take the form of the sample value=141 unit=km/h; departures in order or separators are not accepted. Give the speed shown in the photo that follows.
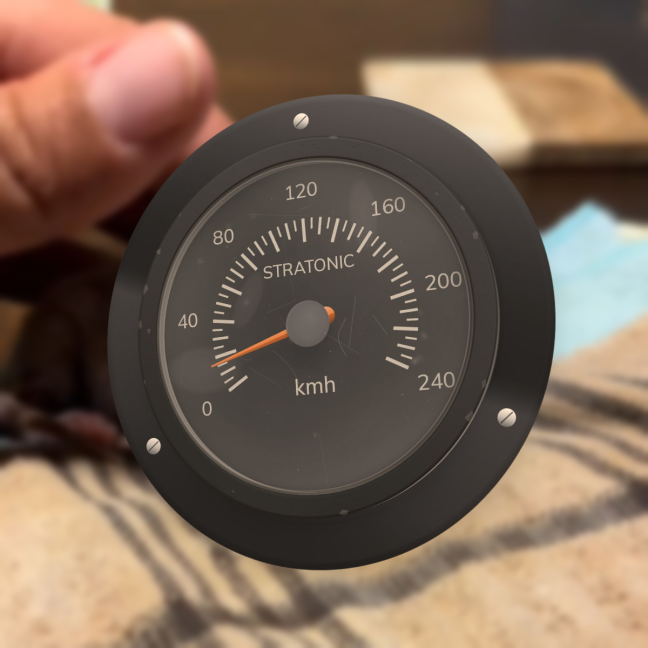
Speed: value=15 unit=km/h
